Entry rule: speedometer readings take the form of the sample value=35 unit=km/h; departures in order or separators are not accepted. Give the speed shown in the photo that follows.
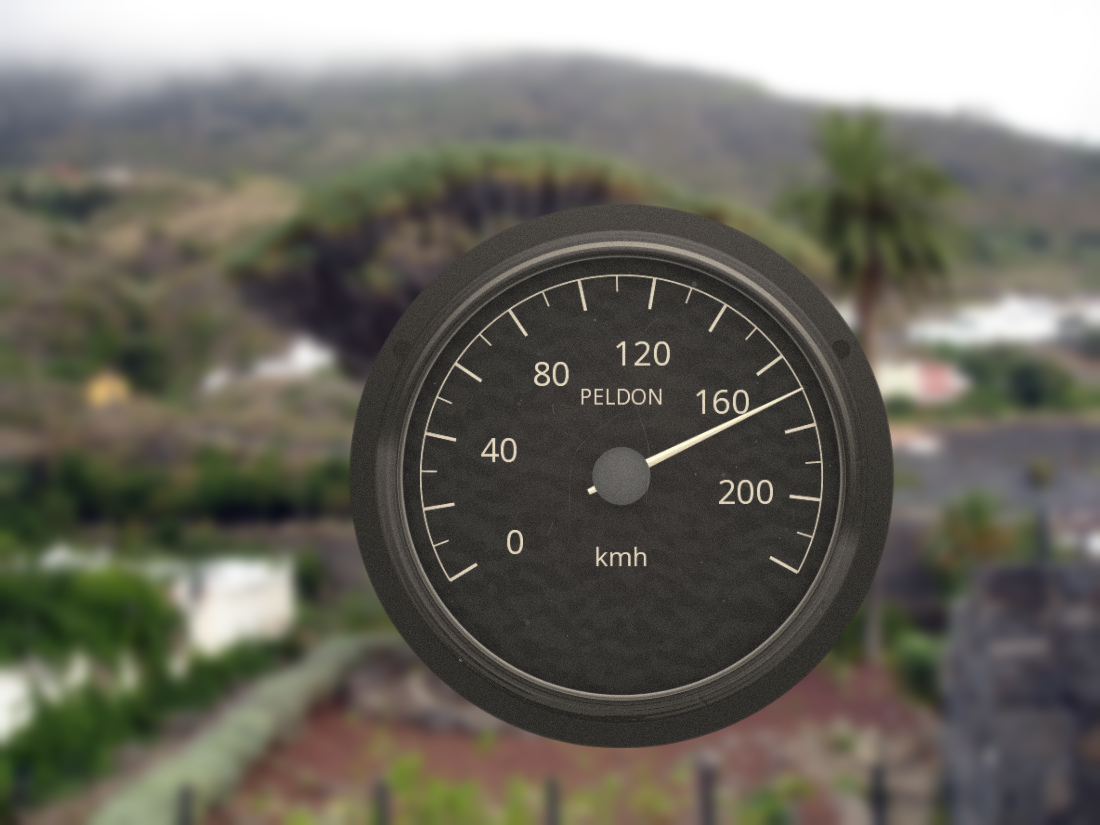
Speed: value=170 unit=km/h
